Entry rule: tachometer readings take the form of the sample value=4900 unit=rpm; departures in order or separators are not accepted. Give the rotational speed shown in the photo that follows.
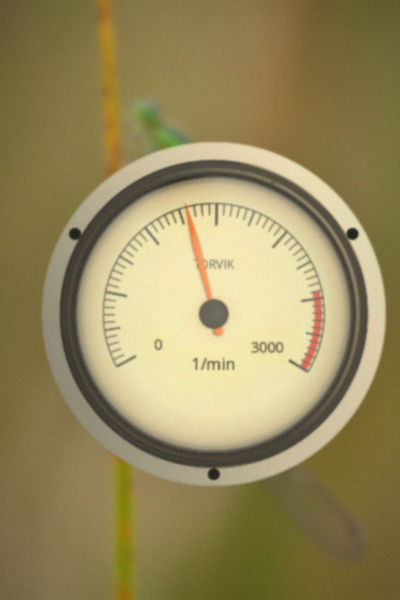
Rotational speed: value=1300 unit=rpm
